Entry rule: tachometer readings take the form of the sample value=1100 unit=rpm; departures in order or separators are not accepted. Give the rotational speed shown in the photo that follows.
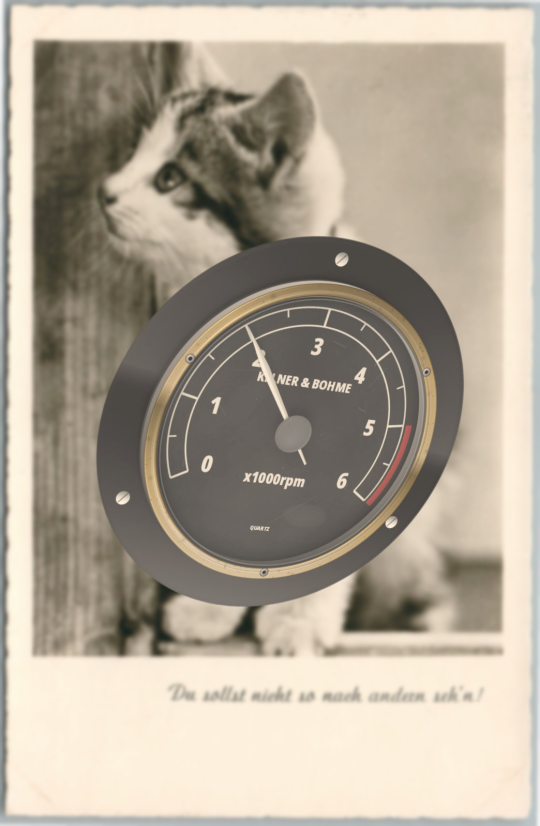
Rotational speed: value=2000 unit=rpm
